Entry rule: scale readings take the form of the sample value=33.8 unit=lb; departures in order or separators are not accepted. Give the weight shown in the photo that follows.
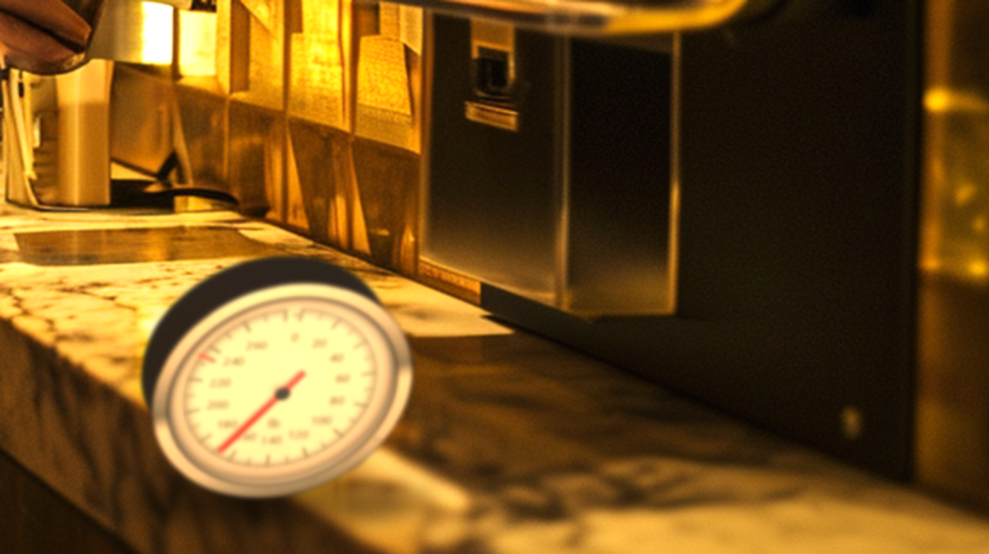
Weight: value=170 unit=lb
